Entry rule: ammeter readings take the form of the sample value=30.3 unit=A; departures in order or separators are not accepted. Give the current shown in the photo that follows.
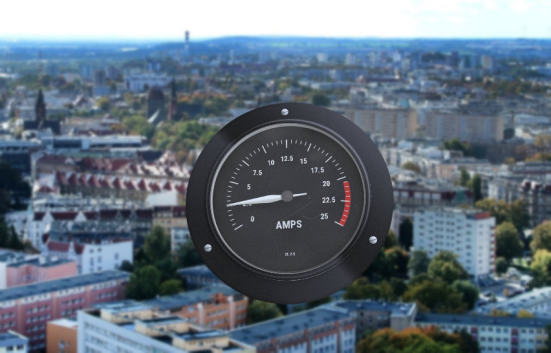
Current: value=2.5 unit=A
